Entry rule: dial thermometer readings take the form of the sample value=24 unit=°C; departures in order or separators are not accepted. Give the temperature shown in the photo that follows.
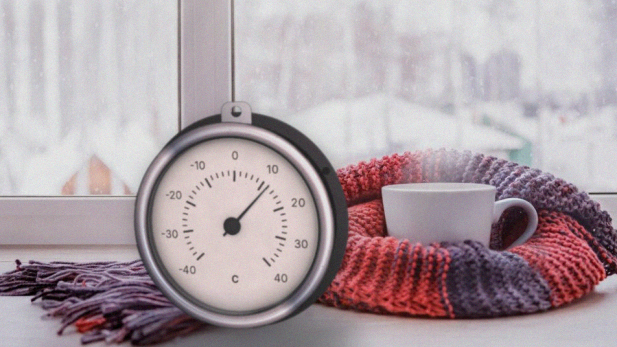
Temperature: value=12 unit=°C
